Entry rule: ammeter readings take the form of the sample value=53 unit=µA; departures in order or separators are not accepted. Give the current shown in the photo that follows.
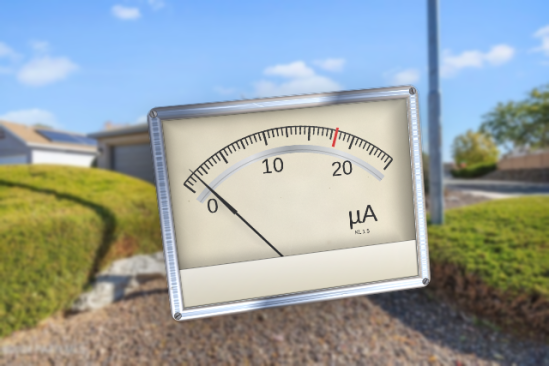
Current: value=1.5 unit=µA
